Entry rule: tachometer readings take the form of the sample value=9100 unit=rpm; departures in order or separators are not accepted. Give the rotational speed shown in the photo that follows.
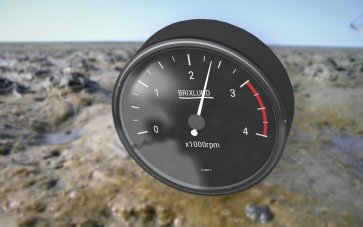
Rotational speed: value=2375 unit=rpm
